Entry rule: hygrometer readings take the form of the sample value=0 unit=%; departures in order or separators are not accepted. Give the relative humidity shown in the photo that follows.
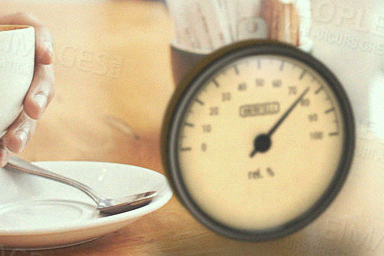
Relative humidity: value=75 unit=%
